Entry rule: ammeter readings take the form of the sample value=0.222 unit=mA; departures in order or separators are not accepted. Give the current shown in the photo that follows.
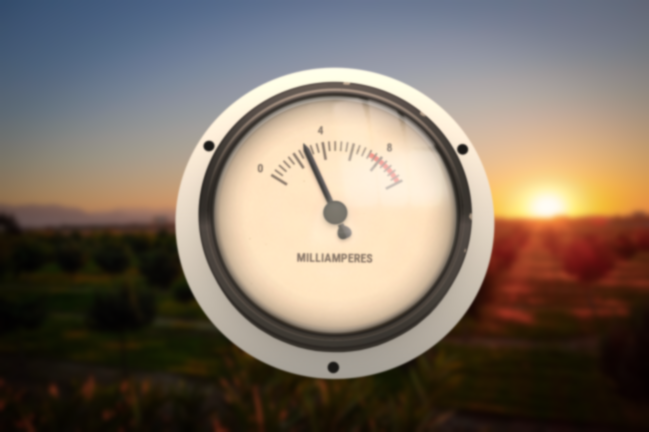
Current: value=2.8 unit=mA
